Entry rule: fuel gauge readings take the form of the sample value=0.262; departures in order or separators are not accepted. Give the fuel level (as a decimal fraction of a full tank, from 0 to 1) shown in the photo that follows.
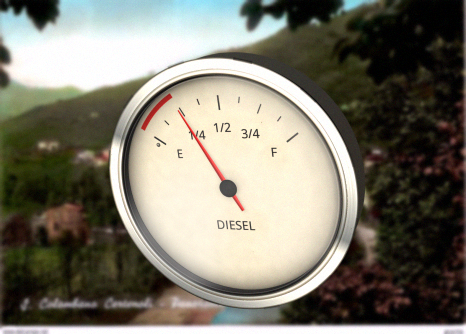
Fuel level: value=0.25
